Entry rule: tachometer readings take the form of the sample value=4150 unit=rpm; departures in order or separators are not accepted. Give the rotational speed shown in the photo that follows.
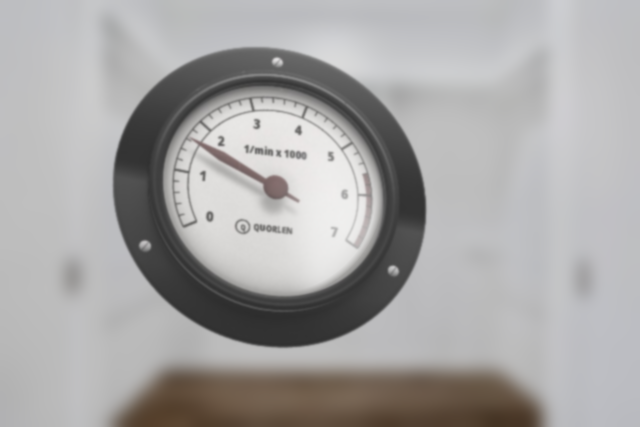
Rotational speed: value=1600 unit=rpm
